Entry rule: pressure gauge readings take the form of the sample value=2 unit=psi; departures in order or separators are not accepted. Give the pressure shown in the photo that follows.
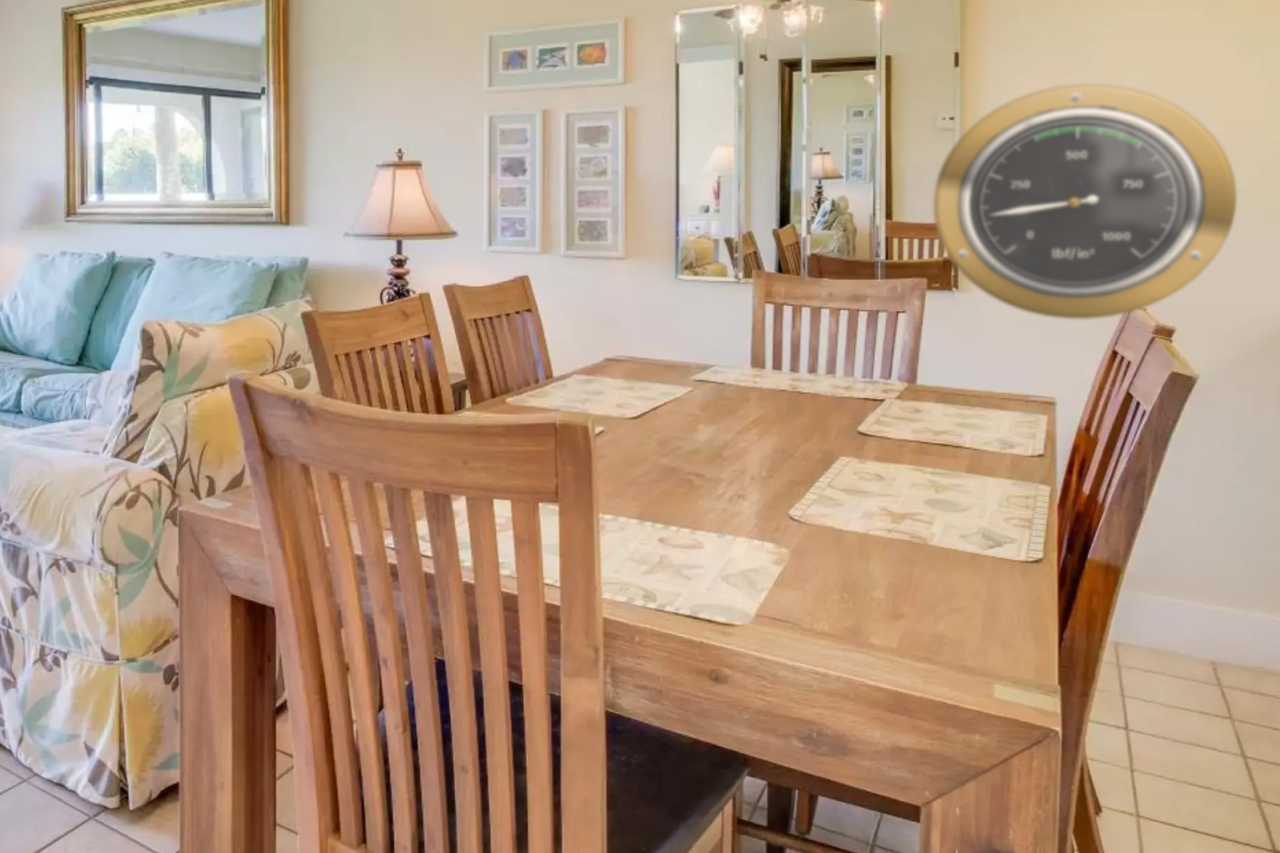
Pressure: value=125 unit=psi
